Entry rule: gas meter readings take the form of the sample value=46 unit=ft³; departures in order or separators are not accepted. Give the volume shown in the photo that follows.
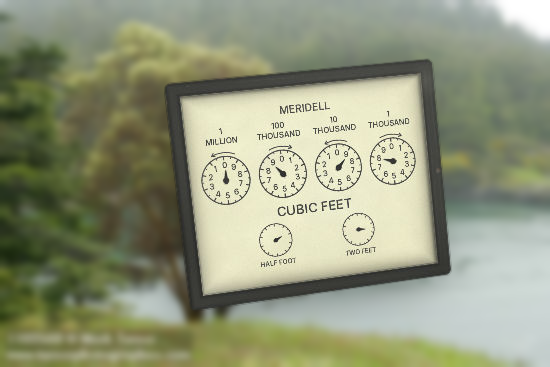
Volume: value=988800 unit=ft³
